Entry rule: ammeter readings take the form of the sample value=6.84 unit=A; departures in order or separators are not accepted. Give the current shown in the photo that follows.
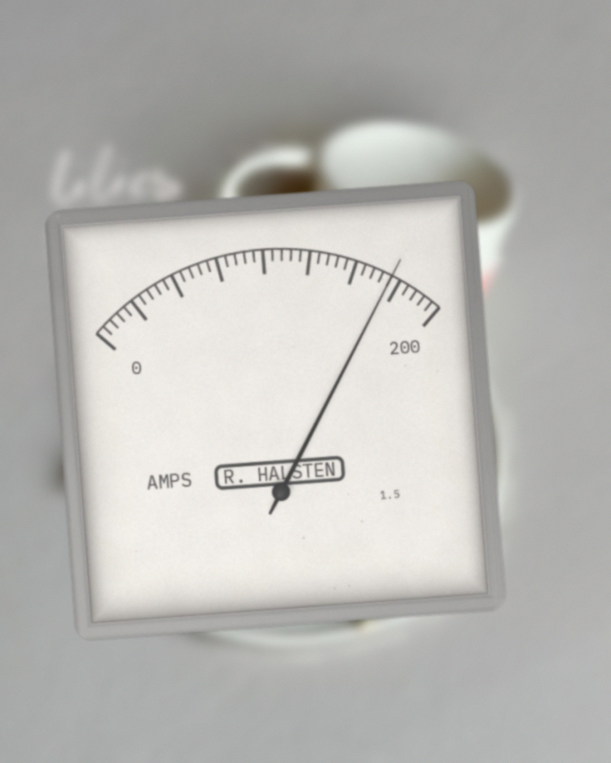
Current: value=170 unit=A
